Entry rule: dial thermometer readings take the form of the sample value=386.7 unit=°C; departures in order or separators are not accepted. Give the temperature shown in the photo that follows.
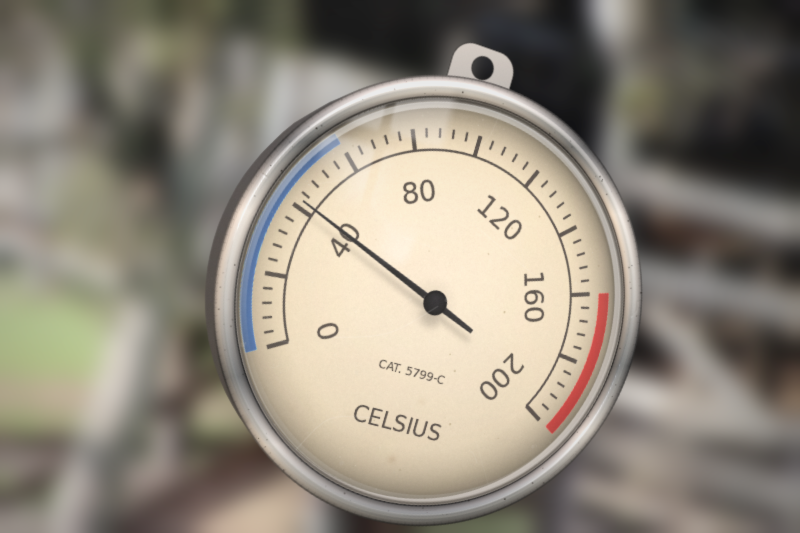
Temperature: value=42 unit=°C
